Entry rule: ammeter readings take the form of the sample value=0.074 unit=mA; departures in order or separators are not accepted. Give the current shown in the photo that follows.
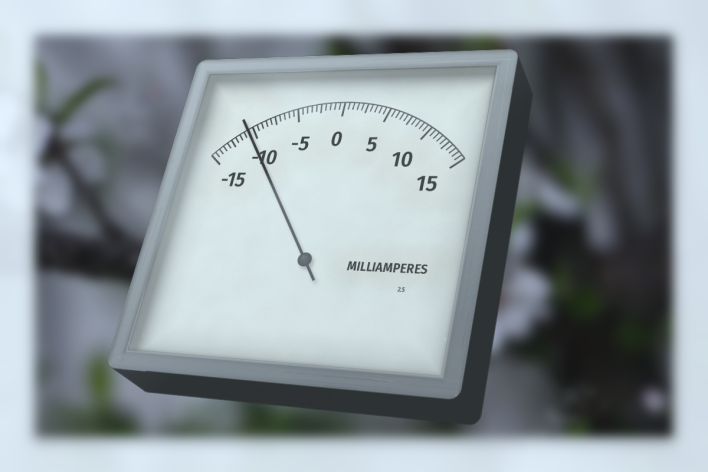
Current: value=-10.5 unit=mA
